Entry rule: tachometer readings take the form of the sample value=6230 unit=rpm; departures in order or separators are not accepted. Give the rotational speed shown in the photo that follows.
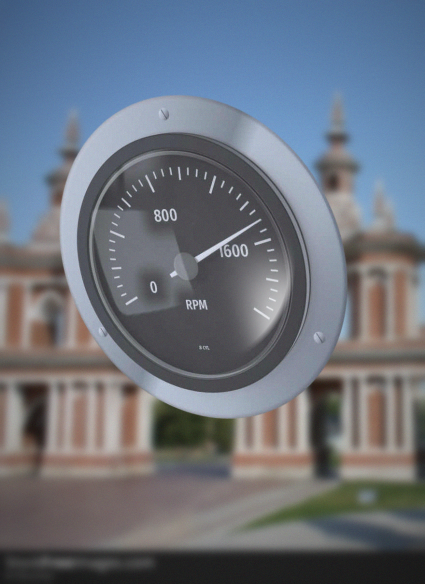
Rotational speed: value=1500 unit=rpm
